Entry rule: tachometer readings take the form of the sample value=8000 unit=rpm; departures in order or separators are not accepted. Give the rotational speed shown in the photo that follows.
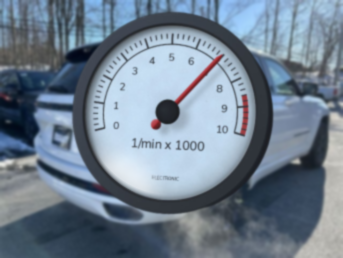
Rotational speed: value=7000 unit=rpm
